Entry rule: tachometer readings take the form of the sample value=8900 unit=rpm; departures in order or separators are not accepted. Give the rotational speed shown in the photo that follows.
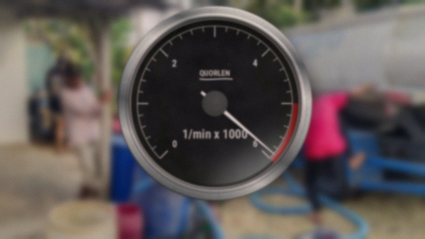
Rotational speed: value=5900 unit=rpm
